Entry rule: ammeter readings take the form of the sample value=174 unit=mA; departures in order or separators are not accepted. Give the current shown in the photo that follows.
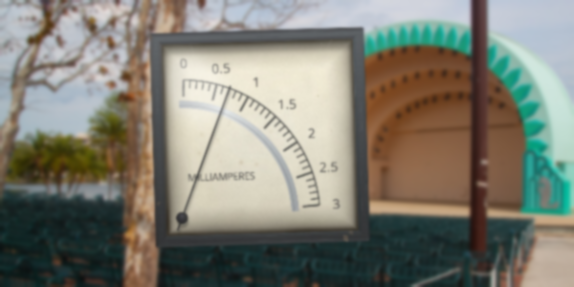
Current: value=0.7 unit=mA
